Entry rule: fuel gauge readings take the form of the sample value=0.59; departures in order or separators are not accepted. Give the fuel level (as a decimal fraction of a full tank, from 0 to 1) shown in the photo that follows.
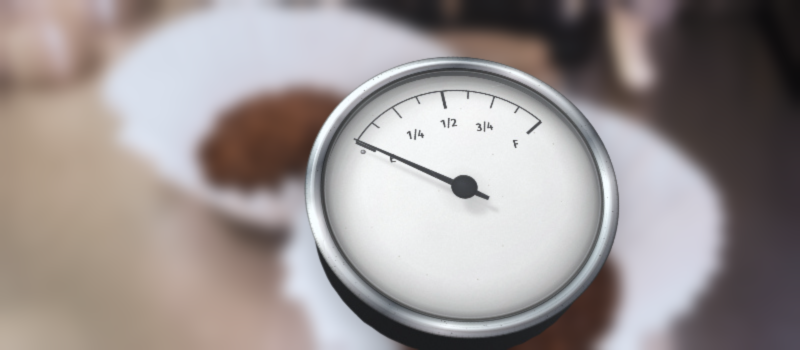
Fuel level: value=0
